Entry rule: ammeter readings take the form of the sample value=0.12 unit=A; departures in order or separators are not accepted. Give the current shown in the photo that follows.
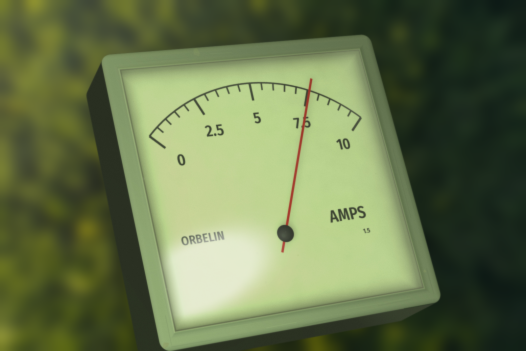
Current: value=7.5 unit=A
